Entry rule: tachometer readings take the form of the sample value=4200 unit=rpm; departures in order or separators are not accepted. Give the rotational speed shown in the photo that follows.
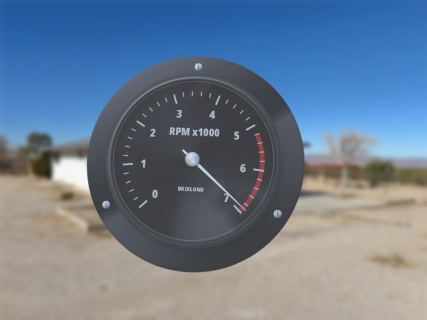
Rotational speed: value=6900 unit=rpm
